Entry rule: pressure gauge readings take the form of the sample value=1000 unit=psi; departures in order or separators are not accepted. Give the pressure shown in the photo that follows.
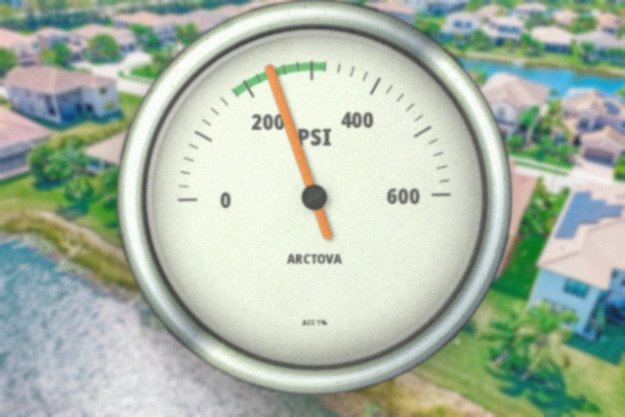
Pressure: value=240 unit=psi
